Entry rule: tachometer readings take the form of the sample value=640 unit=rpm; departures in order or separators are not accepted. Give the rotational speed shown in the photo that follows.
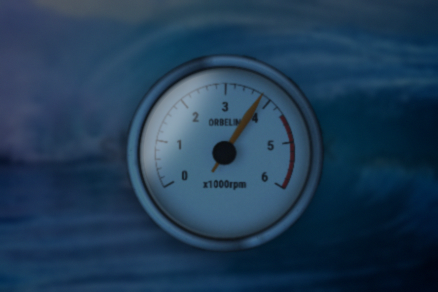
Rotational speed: value=3800 unit=rpm
